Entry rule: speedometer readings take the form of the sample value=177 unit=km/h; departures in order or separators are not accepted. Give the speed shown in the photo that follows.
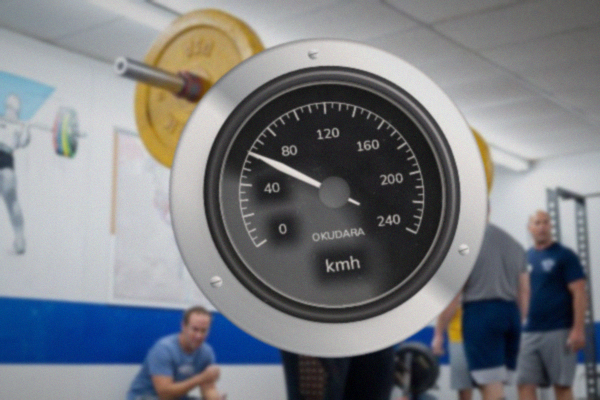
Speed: value=60 unit=km/h
